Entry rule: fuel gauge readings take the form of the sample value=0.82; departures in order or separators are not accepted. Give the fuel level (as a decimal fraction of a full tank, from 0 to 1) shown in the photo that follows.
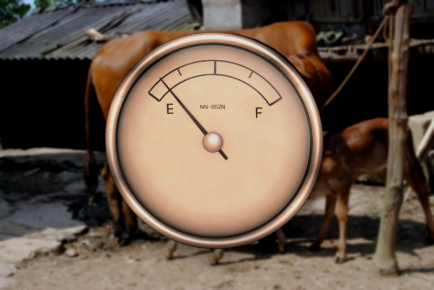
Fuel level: value=0.125
